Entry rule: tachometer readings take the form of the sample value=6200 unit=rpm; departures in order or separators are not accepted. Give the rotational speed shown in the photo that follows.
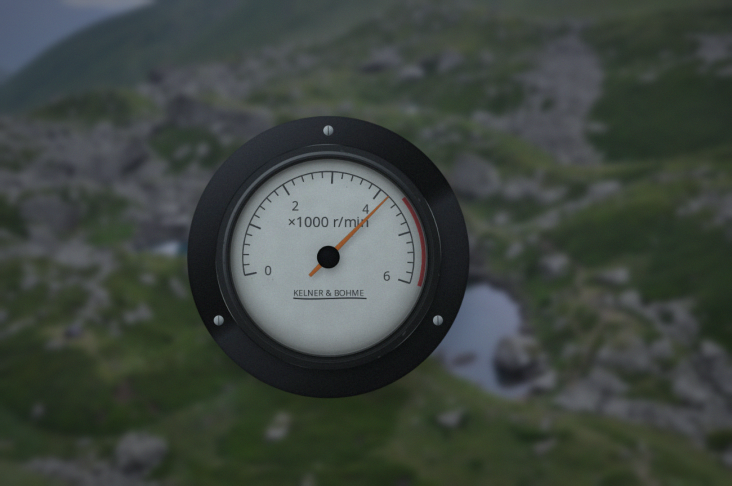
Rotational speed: value=4200 unit=rpm
